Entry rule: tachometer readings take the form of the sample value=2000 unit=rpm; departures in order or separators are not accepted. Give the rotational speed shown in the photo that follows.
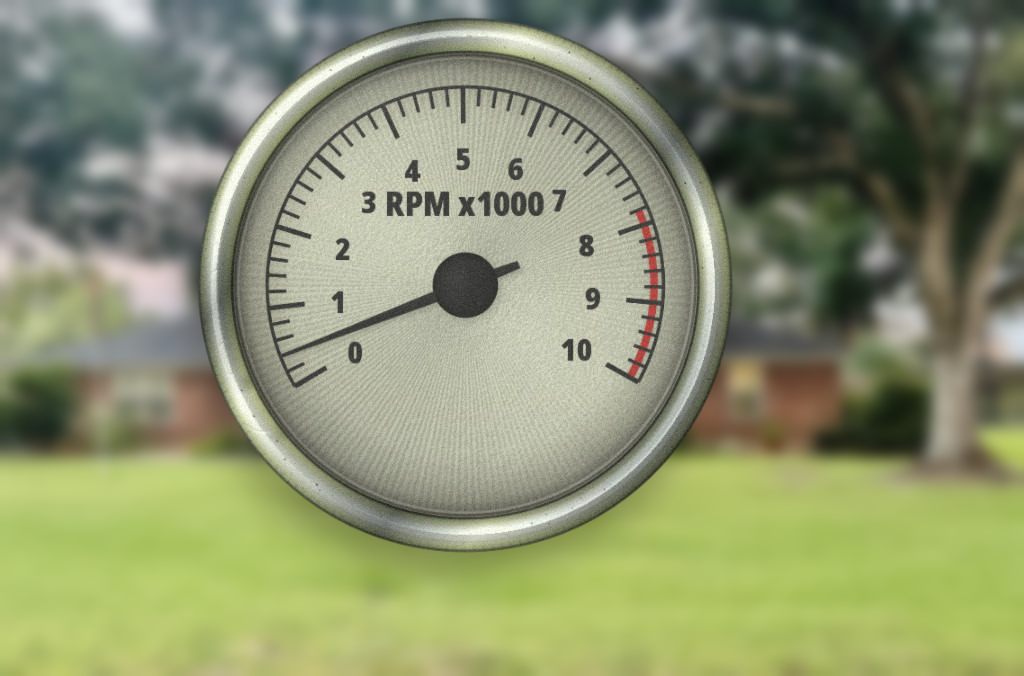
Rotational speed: value=400 unit=rpm
